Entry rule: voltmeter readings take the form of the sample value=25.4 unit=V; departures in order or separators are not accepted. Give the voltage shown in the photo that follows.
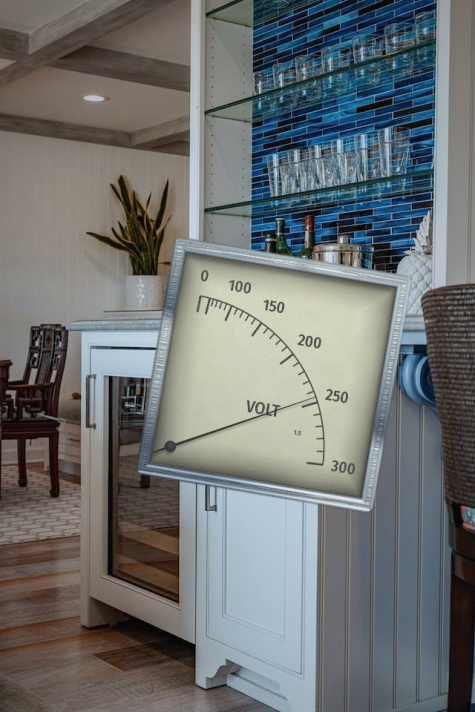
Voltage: value=245 unit=V
